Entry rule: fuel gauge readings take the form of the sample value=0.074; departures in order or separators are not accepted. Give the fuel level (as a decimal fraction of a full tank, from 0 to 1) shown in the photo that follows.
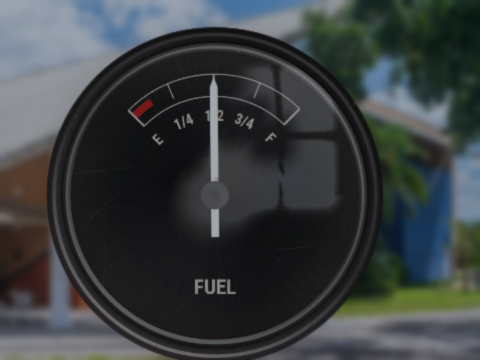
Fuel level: value=0.5
